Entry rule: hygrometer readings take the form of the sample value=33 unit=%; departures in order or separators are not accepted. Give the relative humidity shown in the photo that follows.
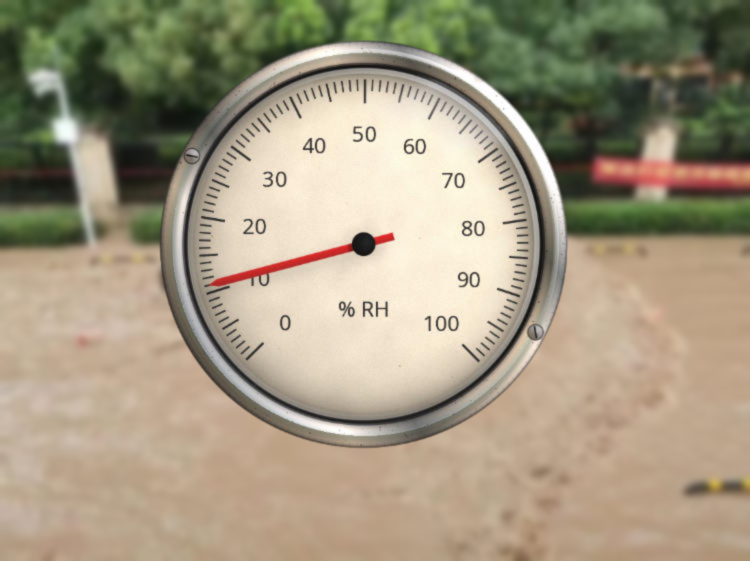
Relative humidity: value=11 unit=%
